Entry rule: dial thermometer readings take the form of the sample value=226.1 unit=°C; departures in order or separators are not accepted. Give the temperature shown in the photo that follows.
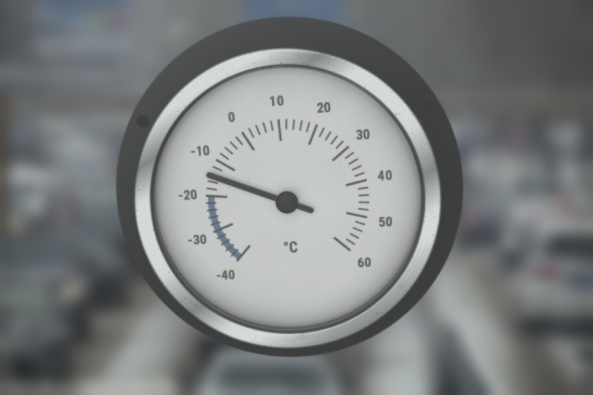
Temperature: value=-14 unit=°C
